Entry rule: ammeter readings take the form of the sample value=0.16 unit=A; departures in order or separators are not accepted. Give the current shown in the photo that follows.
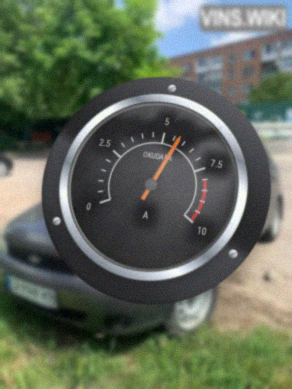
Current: value=5.75 unit=A
